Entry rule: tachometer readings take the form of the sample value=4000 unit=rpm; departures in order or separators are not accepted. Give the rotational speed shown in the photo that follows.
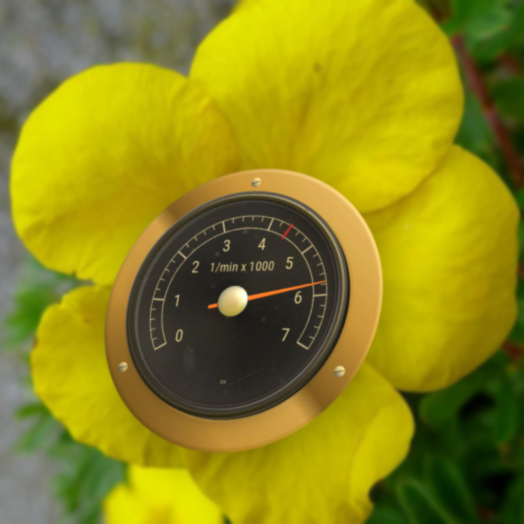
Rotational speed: value=5800 unit=rpm
